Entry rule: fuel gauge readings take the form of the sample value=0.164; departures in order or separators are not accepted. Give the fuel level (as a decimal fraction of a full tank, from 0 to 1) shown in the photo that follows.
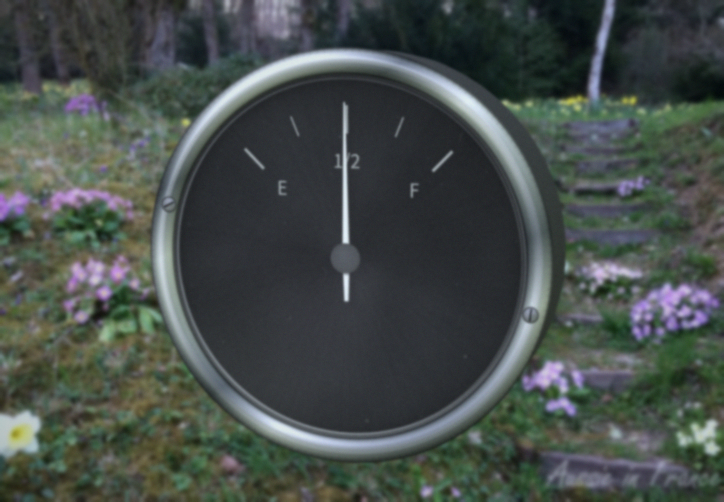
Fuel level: value=0.5
